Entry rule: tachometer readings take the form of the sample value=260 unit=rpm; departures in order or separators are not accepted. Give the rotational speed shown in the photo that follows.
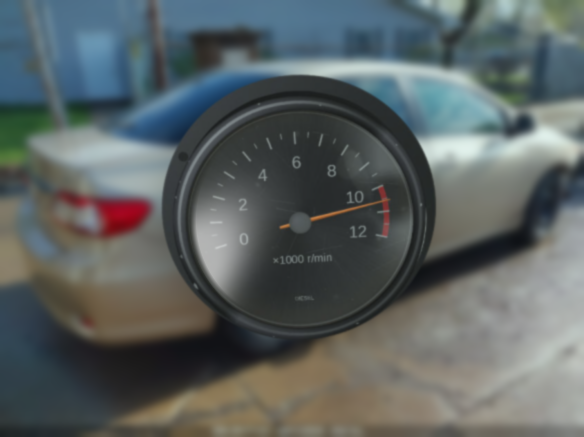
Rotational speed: value=10500 unit=rpm
